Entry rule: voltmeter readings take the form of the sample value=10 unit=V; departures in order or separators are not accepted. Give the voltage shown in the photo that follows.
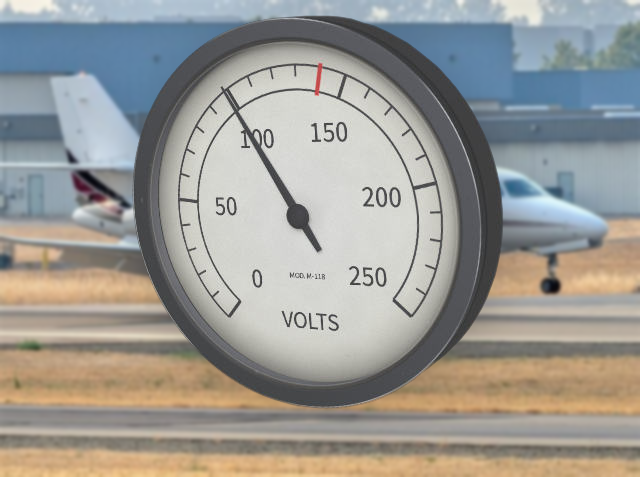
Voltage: value=100 unit=V
